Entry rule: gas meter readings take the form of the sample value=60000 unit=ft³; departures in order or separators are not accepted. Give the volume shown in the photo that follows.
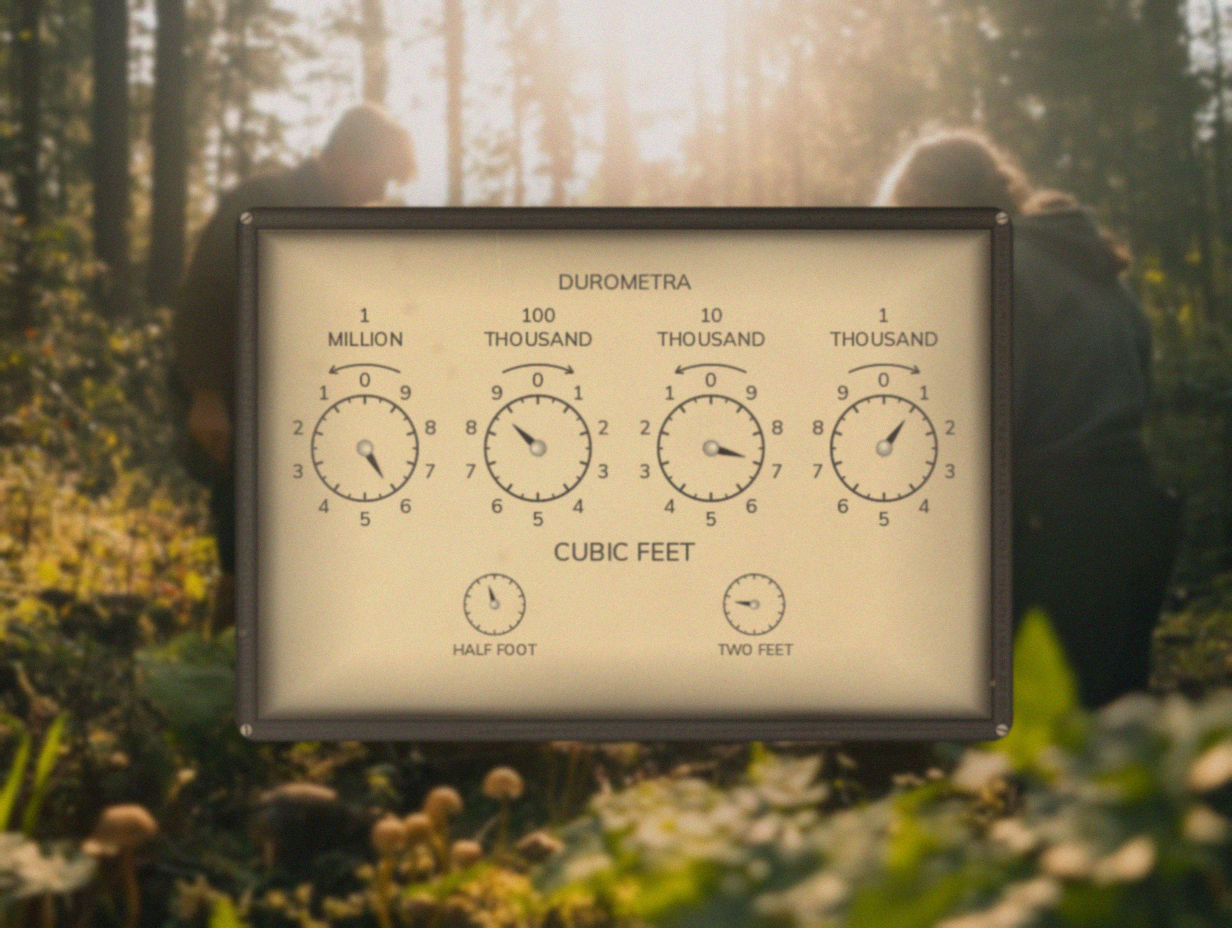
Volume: value=587100 unit=ft³
